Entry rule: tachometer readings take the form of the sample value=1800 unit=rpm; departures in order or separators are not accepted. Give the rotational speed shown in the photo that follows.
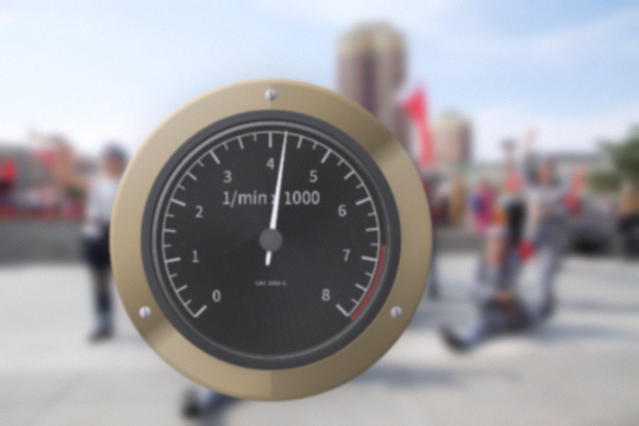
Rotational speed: value=4250 unit=rpm
